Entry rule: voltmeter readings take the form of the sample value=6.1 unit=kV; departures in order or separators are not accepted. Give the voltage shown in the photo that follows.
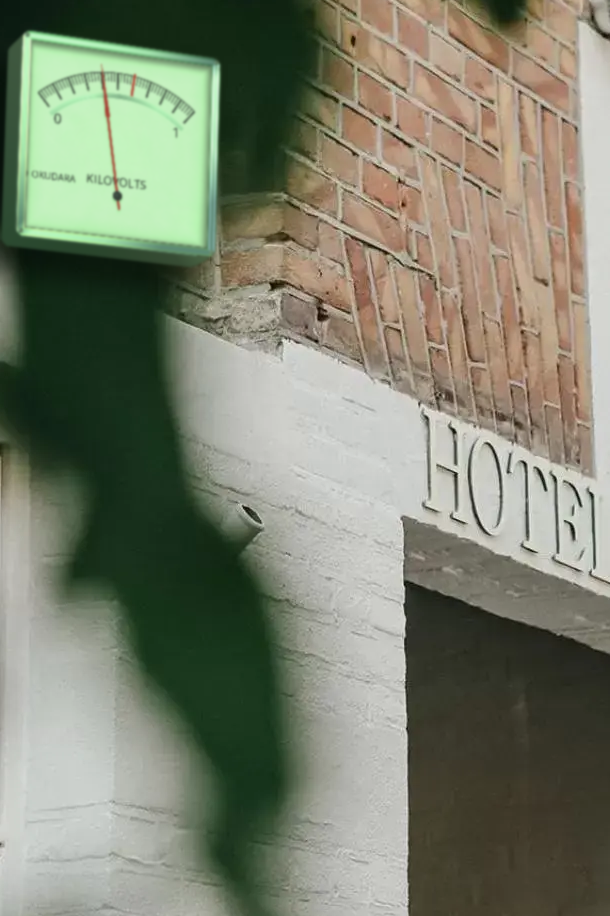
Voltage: value=0.4 unit=kV
